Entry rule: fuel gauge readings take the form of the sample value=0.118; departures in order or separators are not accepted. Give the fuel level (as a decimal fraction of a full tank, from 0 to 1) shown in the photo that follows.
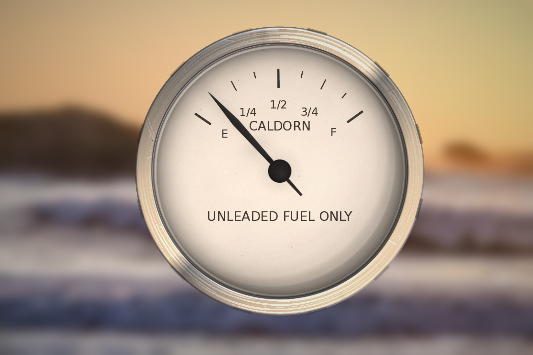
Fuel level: value=0.125
